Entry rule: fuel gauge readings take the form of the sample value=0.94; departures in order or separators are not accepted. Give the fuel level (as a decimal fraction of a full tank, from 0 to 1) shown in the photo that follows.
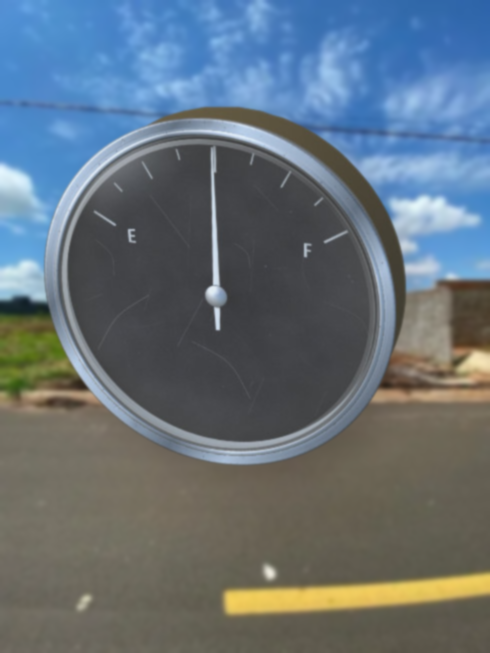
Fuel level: value=0.5
